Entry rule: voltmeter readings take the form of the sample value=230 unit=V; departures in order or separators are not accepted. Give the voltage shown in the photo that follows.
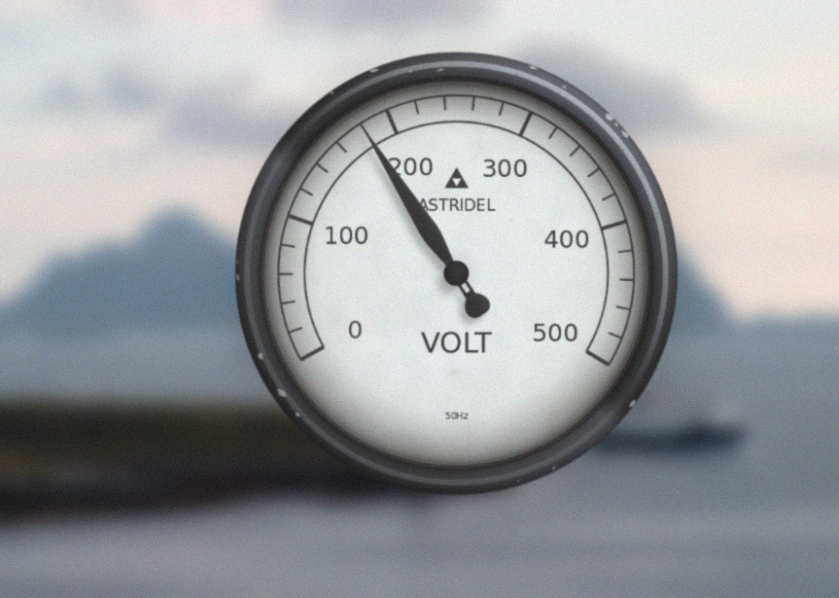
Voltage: value=180 unit=V
